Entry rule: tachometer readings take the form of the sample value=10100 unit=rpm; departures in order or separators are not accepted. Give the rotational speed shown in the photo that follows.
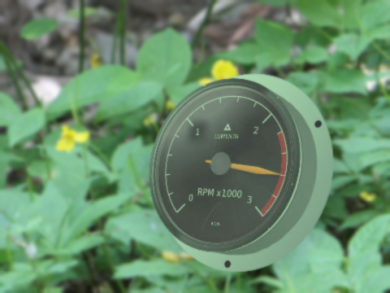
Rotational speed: value=2600 unit=rpm
